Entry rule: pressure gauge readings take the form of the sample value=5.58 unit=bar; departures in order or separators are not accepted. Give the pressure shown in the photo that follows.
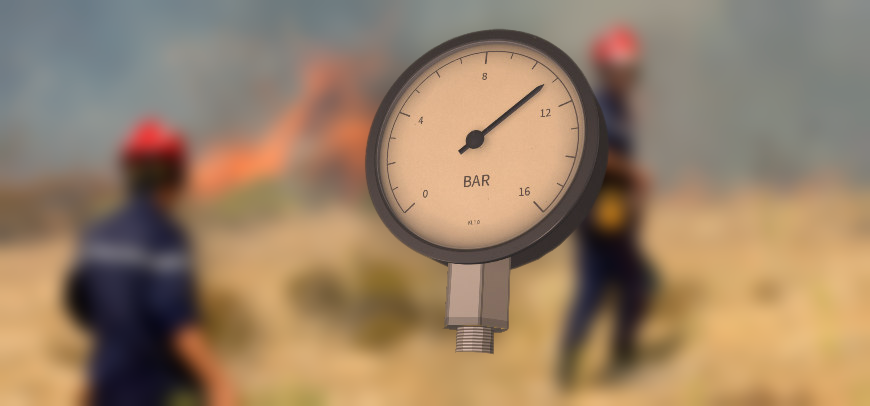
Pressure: value=11 unit=bar
